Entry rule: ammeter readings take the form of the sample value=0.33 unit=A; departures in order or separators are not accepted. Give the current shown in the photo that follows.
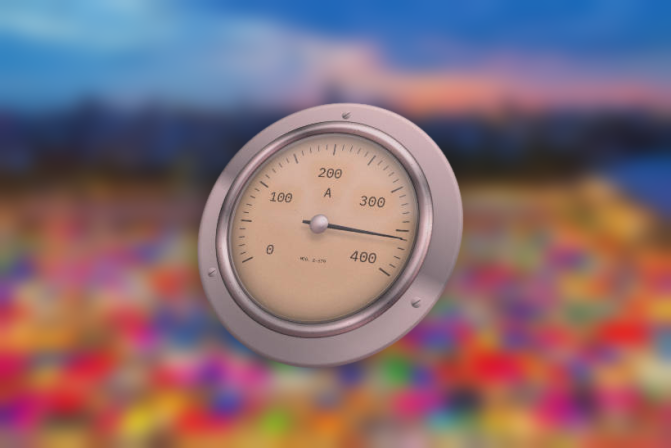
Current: value=360 unit=A
